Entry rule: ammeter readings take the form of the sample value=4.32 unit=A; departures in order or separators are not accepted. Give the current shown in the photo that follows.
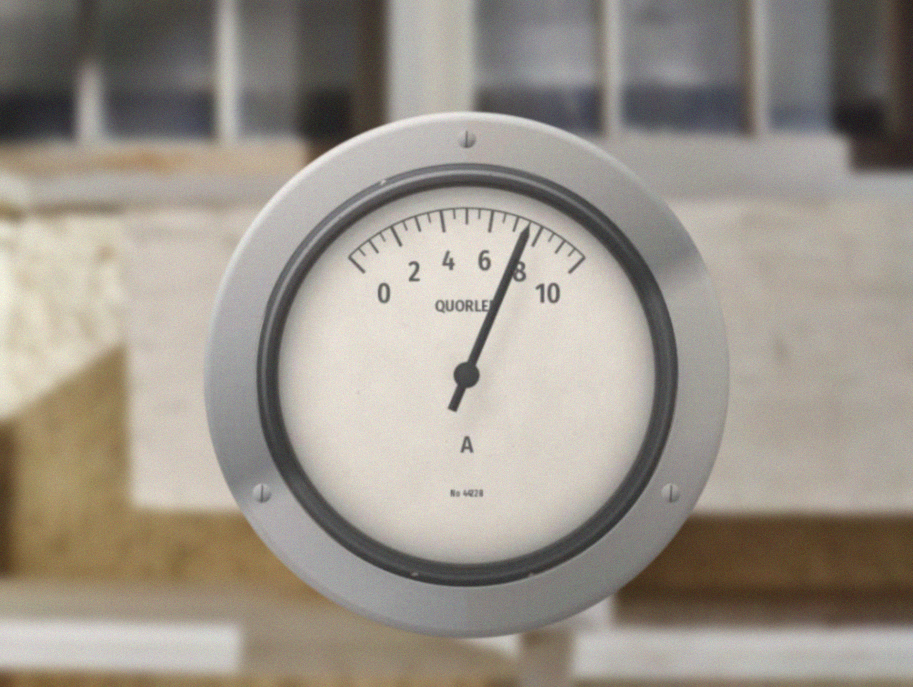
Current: value=7.5 unit=A
